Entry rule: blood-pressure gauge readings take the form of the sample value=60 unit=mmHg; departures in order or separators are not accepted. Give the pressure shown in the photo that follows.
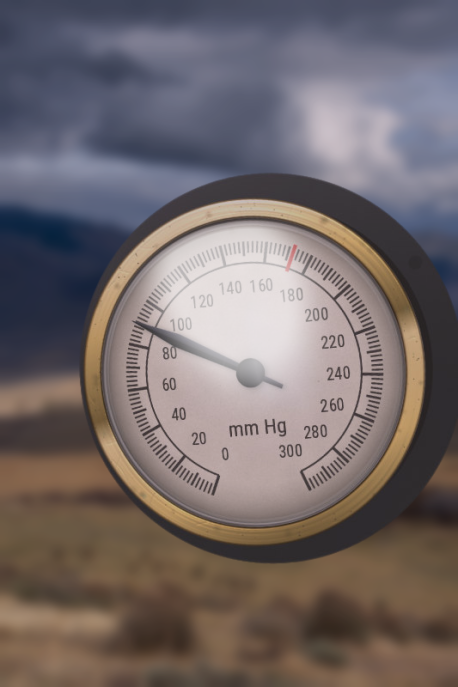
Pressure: value=90 unit=mmHg
